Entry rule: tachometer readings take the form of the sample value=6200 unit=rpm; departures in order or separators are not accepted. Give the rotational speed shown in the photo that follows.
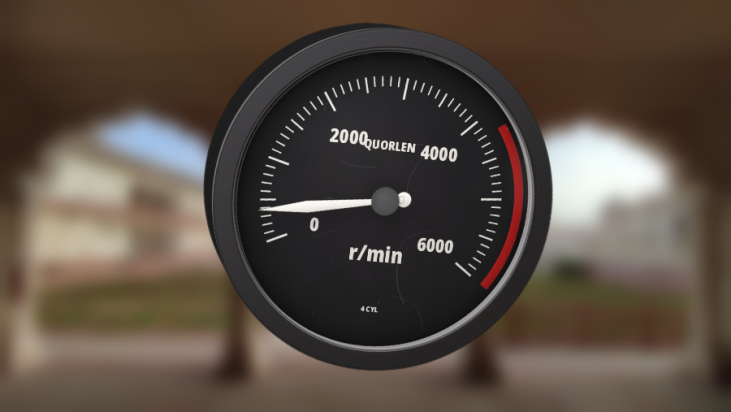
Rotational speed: value=400 unit=rpm
